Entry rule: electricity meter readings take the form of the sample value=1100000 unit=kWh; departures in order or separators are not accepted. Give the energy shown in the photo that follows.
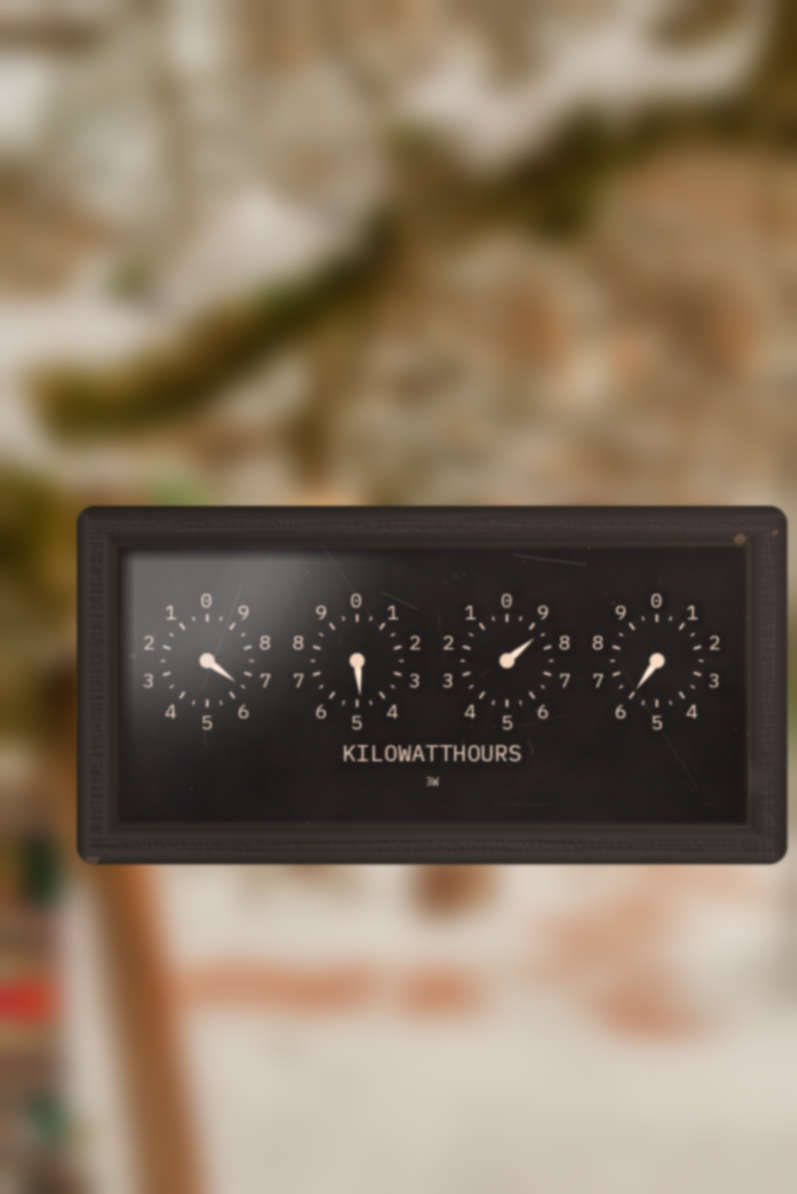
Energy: value=6486 unit=kWh
